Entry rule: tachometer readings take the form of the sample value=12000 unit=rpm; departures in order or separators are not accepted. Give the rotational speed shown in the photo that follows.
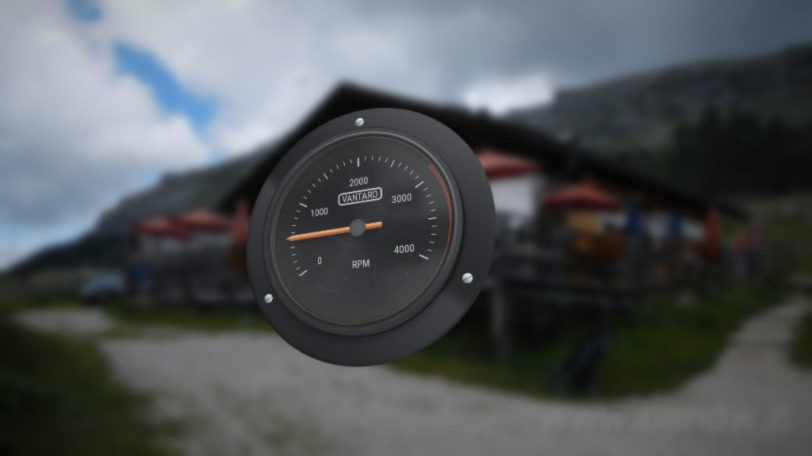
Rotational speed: value=500 unit=rpm
